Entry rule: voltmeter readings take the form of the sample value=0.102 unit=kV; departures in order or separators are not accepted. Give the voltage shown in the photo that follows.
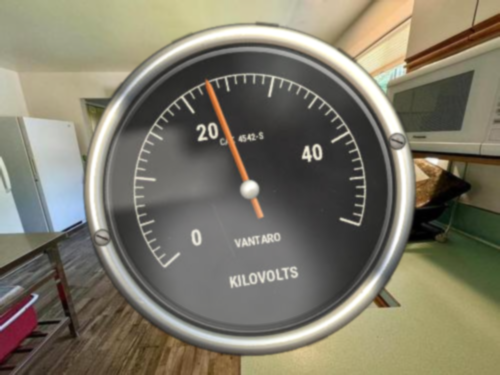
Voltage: value=23 unit=kV
